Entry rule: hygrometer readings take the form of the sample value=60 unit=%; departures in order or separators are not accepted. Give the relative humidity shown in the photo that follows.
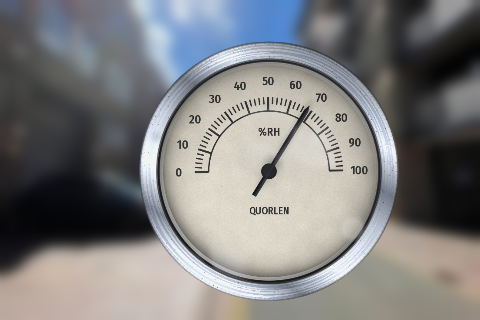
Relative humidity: value=68 unit=%
